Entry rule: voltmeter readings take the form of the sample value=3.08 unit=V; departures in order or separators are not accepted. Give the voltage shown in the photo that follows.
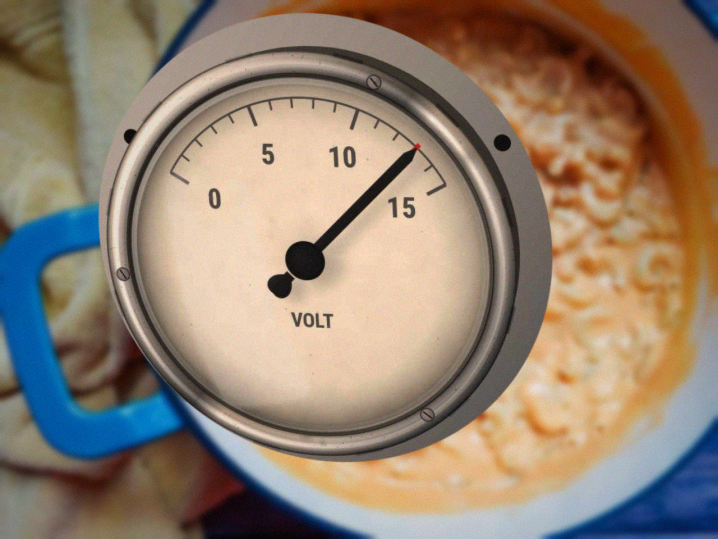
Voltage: value=13 unit=V
